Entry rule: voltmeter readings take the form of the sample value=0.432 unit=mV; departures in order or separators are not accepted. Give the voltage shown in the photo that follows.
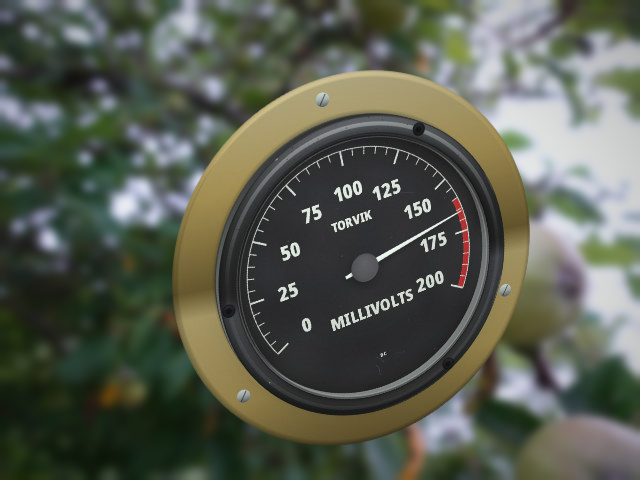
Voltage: value=165 unit=mV
